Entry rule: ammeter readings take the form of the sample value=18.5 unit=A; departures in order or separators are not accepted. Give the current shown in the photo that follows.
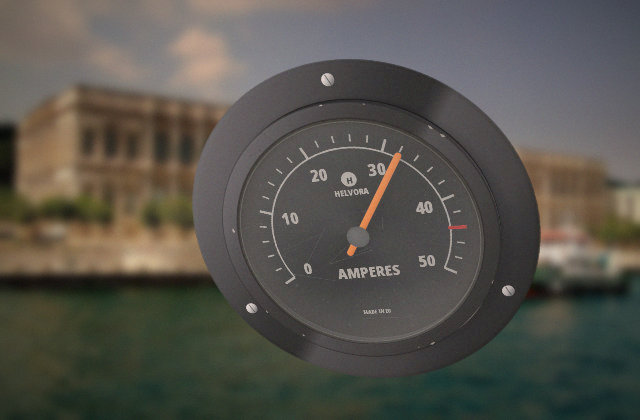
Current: value=32 unit=A
